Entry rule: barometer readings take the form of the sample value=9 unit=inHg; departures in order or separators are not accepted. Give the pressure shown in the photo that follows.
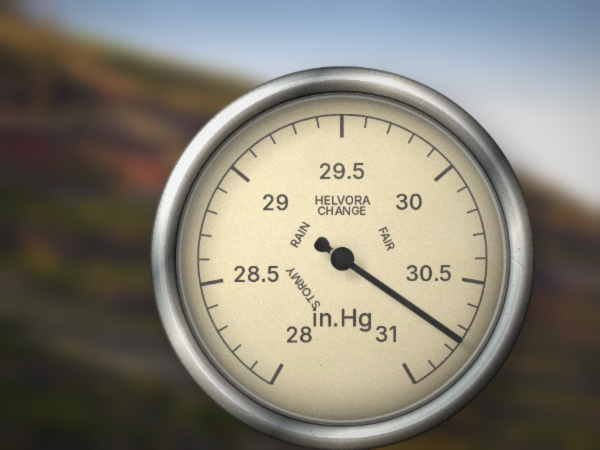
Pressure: value=30.75 unit=inHg
